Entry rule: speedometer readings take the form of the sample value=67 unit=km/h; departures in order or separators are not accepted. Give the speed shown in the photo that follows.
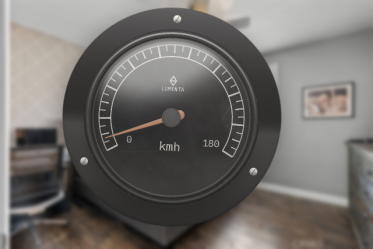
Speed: value=7.5 unit=km/h
